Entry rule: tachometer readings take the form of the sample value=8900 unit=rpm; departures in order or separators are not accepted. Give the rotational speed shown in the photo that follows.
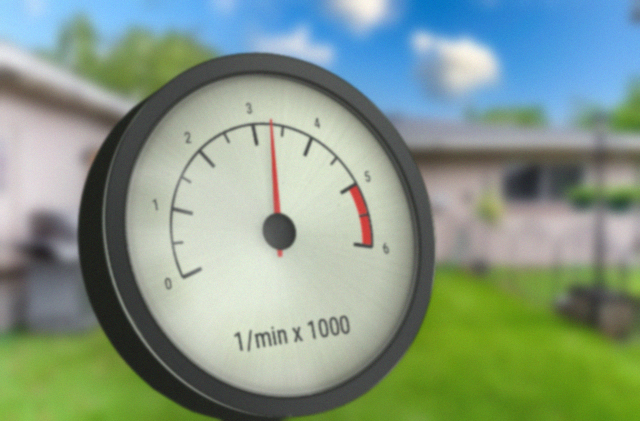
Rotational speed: value=3250 unit=rpm
